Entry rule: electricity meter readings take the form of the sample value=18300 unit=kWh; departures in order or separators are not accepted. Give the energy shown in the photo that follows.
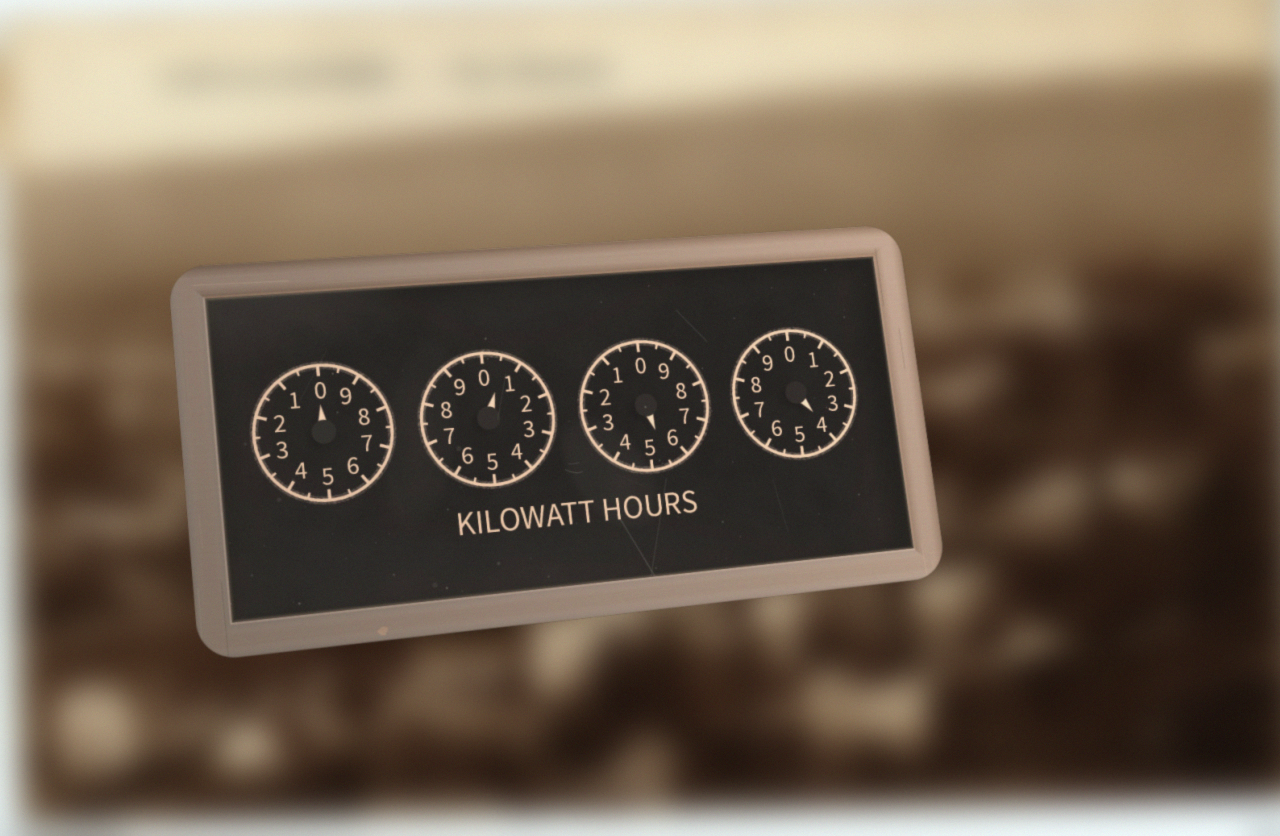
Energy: value=54 unit=kWh
